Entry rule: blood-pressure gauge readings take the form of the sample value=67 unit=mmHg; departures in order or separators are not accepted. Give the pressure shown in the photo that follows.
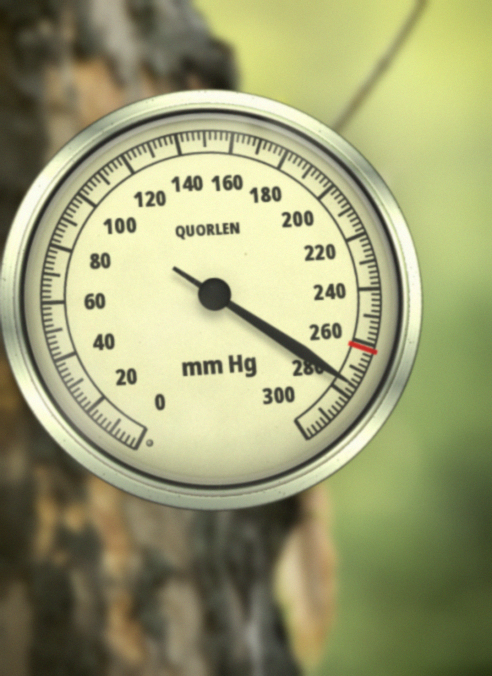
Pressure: value=276 unit=mmHg
